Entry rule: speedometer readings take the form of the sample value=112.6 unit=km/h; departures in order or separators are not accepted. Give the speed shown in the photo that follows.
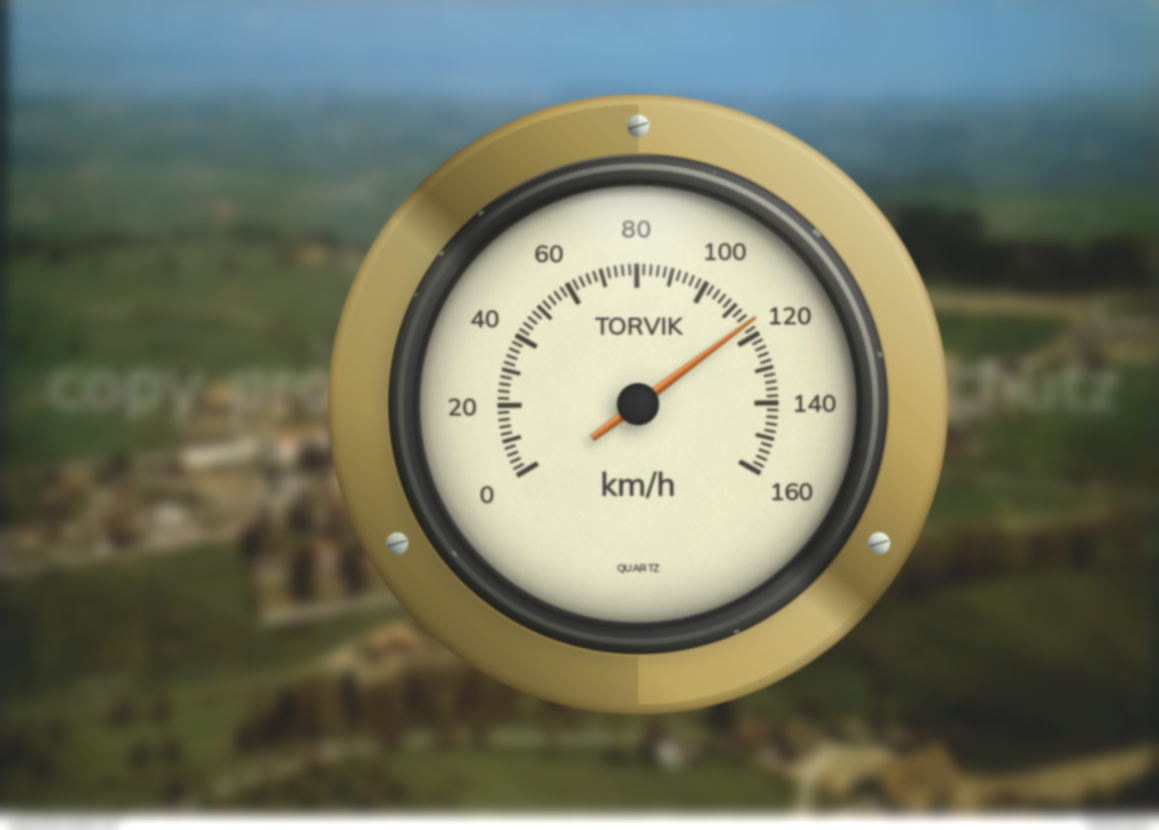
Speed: value=116 unit=km/h
